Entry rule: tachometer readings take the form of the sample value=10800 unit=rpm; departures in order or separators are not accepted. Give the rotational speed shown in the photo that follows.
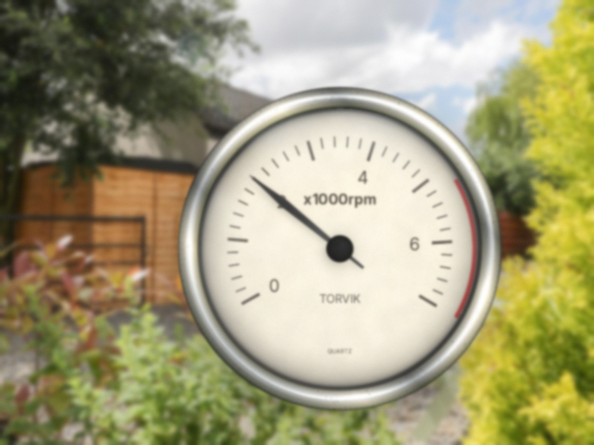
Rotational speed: value=2000 unit=rpm
